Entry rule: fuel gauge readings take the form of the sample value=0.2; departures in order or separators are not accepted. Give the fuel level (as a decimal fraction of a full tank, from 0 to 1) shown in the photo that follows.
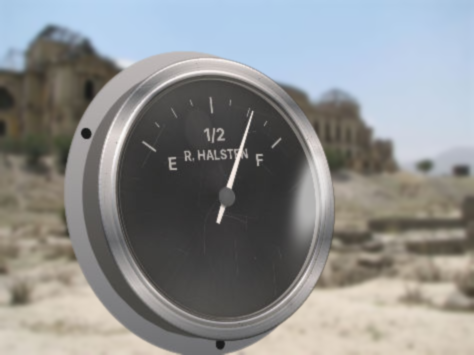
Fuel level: value=0.75
